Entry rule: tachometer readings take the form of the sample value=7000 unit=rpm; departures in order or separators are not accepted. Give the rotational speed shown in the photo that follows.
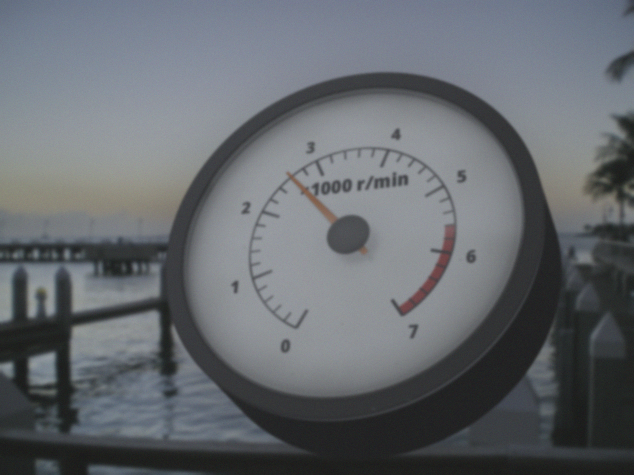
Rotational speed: value=2600 unit=rpm
